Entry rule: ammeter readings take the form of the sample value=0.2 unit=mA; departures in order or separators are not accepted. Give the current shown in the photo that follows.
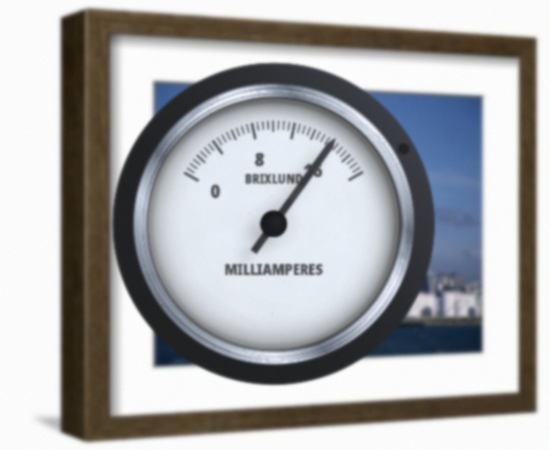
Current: value=16 unit=mA
